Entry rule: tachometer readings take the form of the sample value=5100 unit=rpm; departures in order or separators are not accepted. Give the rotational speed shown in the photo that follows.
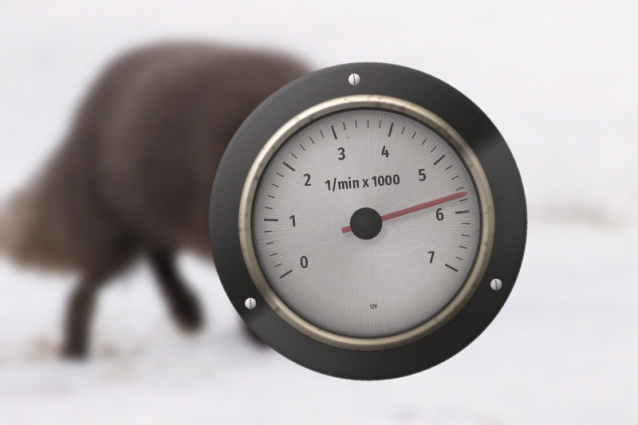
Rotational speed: value=5700 unit=rpm
